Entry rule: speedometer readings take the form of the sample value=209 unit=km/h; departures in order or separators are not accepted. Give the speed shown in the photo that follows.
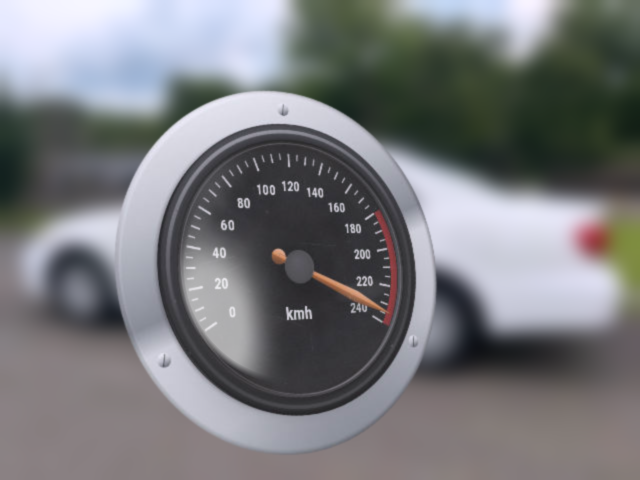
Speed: value=235 unit=km/h
